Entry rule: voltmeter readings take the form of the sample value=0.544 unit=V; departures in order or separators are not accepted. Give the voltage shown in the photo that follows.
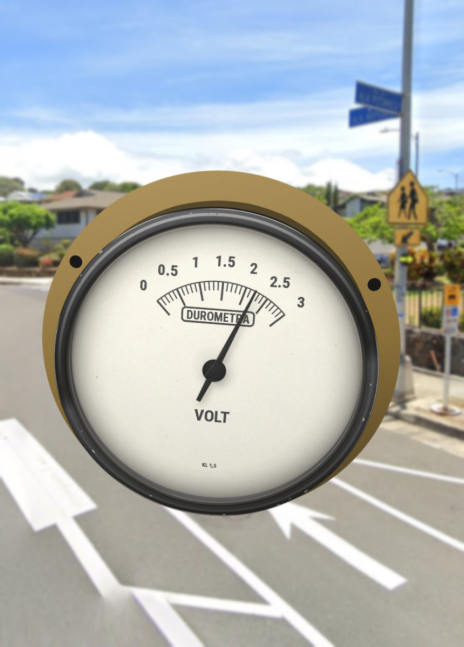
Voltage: value=2.2 unit=V
